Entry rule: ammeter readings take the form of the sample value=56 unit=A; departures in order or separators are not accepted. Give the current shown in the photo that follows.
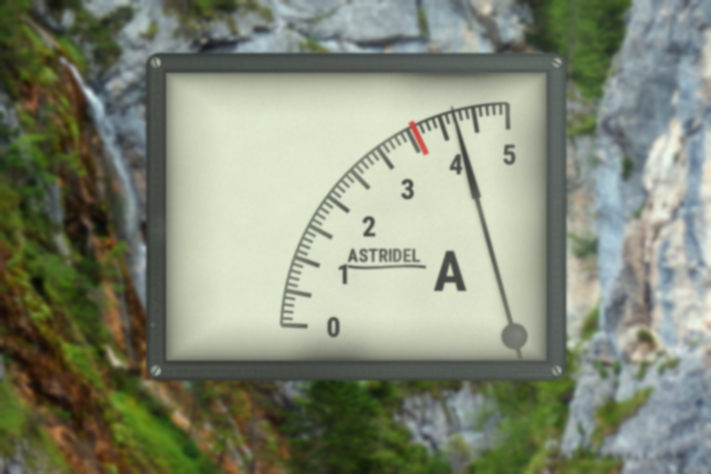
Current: value=4.2 unit=A
